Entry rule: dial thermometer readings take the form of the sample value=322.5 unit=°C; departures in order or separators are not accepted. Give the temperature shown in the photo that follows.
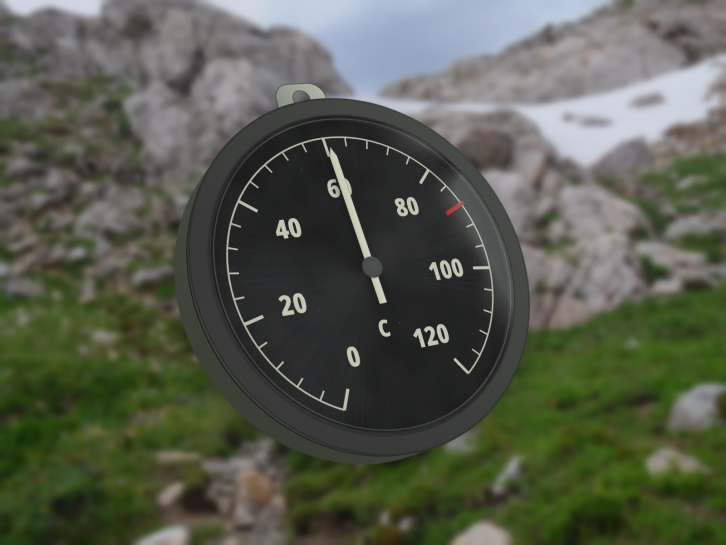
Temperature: value=60 unit=°C
